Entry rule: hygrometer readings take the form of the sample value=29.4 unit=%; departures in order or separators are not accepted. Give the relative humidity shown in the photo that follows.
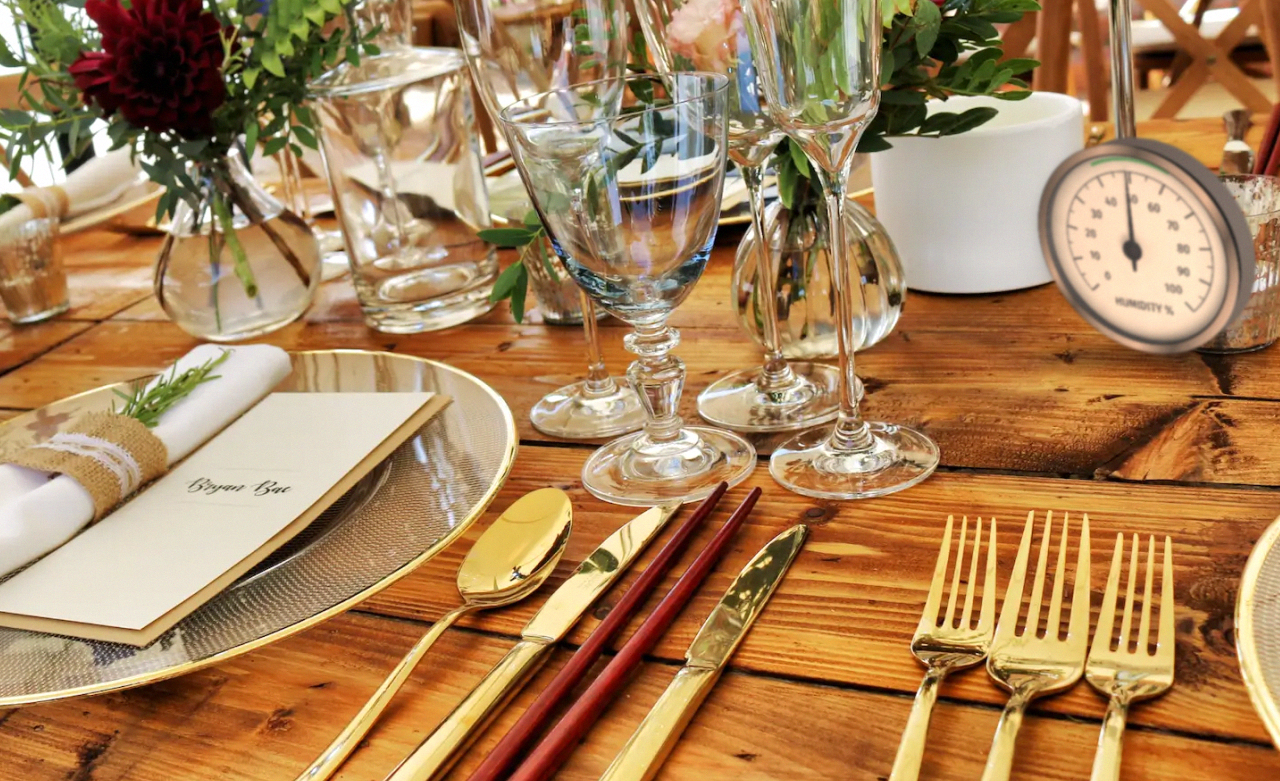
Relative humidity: value=50 unit=%
